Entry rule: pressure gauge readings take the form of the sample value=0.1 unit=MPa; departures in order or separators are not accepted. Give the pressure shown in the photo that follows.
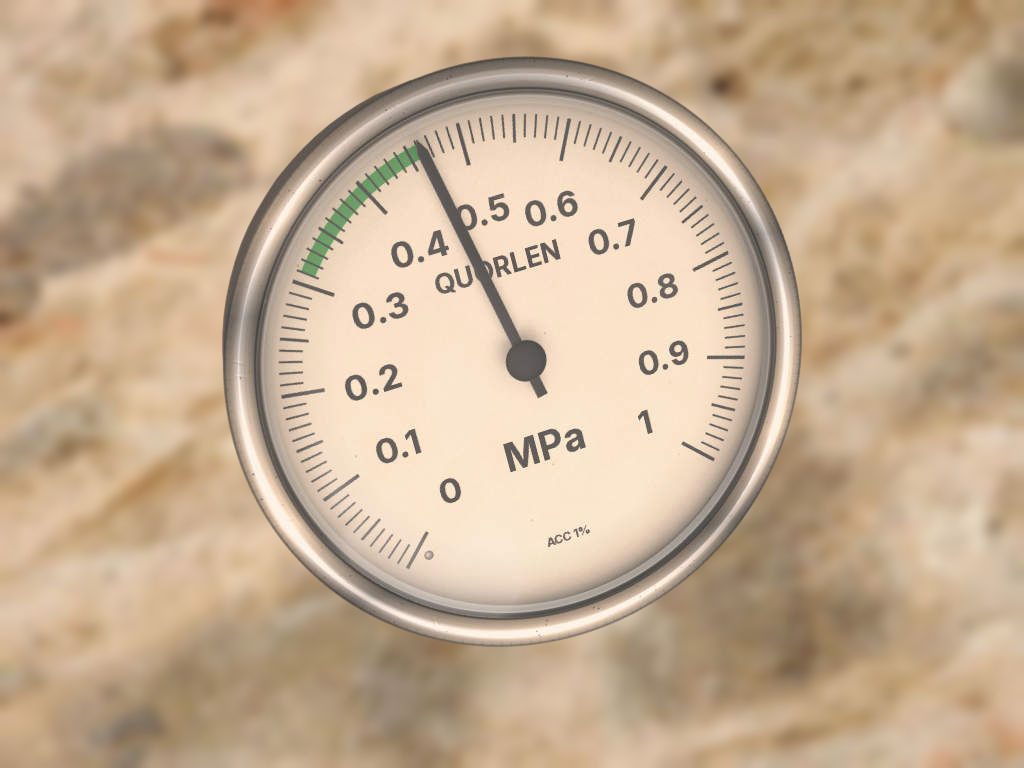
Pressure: value=0.46 unit=MPa
